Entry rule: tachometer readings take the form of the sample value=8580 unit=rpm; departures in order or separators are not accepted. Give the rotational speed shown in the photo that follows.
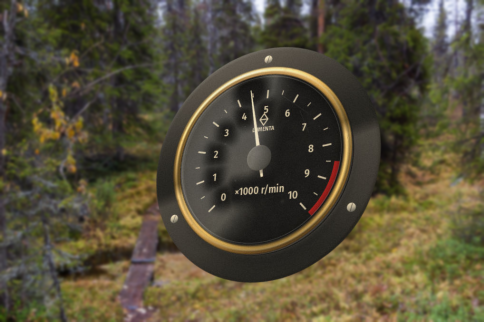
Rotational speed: value=4500 unit=rpm
